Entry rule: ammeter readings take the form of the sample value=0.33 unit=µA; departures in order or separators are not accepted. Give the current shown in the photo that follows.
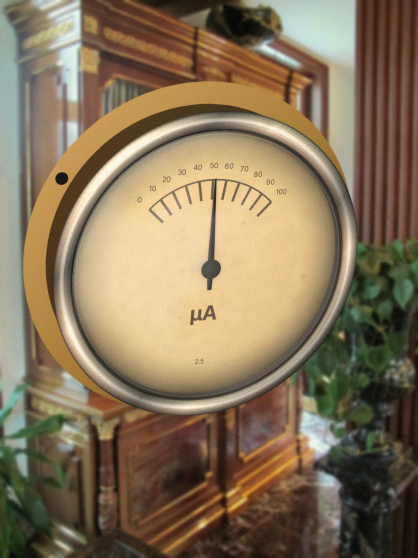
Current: value=50 unit=µA
